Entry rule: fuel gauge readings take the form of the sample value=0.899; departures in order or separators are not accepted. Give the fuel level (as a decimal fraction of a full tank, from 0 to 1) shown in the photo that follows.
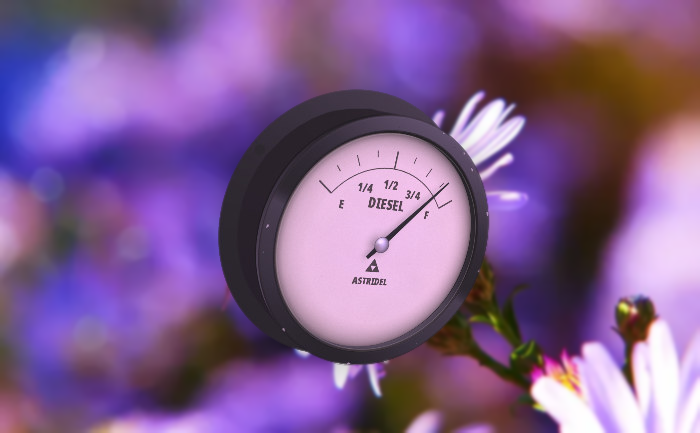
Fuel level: value=0.875
